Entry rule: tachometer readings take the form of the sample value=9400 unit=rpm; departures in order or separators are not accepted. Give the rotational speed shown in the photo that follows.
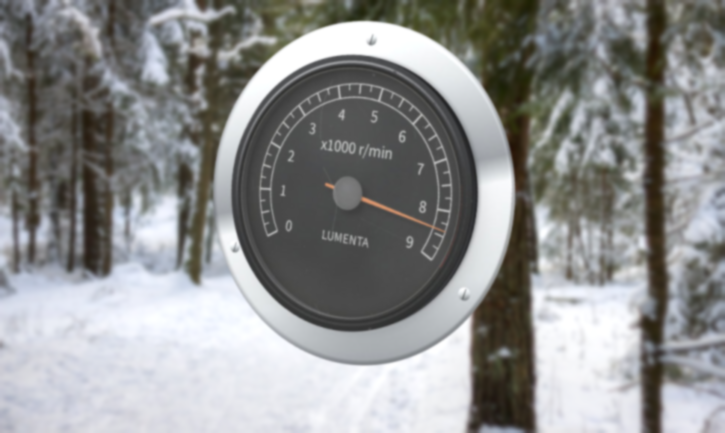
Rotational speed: value=8375 unit=rpm
